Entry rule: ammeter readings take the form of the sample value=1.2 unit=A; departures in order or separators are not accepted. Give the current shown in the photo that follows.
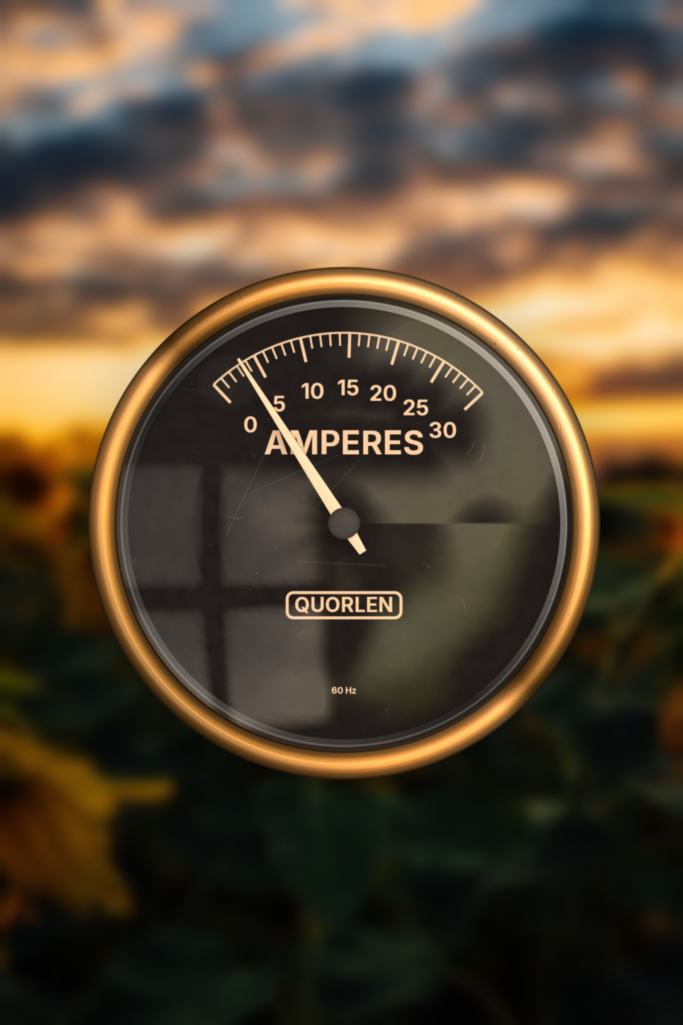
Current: value=3.5 unit=A
